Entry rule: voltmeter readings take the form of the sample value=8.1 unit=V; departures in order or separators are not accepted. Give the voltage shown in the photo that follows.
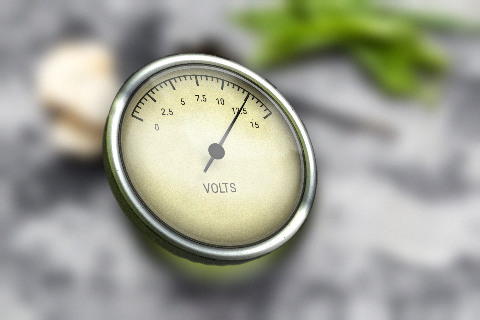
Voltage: value=12.5 unit=V
